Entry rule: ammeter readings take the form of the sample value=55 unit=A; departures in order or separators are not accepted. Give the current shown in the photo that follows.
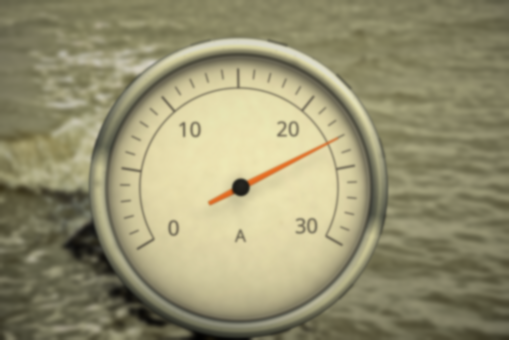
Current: value=23 unit=A
